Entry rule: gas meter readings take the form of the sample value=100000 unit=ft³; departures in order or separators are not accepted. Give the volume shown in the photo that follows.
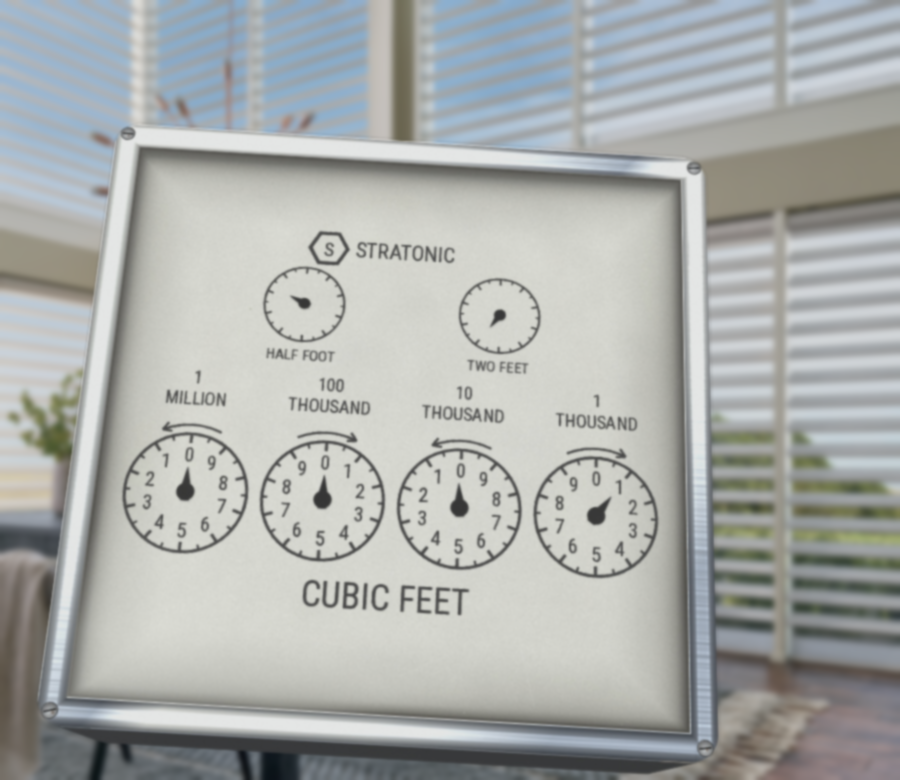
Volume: value=100 unit=ft³
